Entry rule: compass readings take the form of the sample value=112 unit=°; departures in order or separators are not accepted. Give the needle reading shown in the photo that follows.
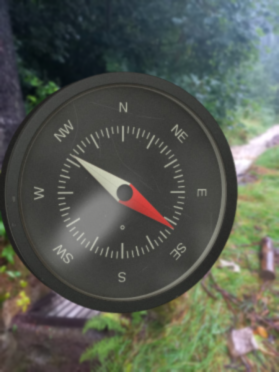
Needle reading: value=125 unit=°
